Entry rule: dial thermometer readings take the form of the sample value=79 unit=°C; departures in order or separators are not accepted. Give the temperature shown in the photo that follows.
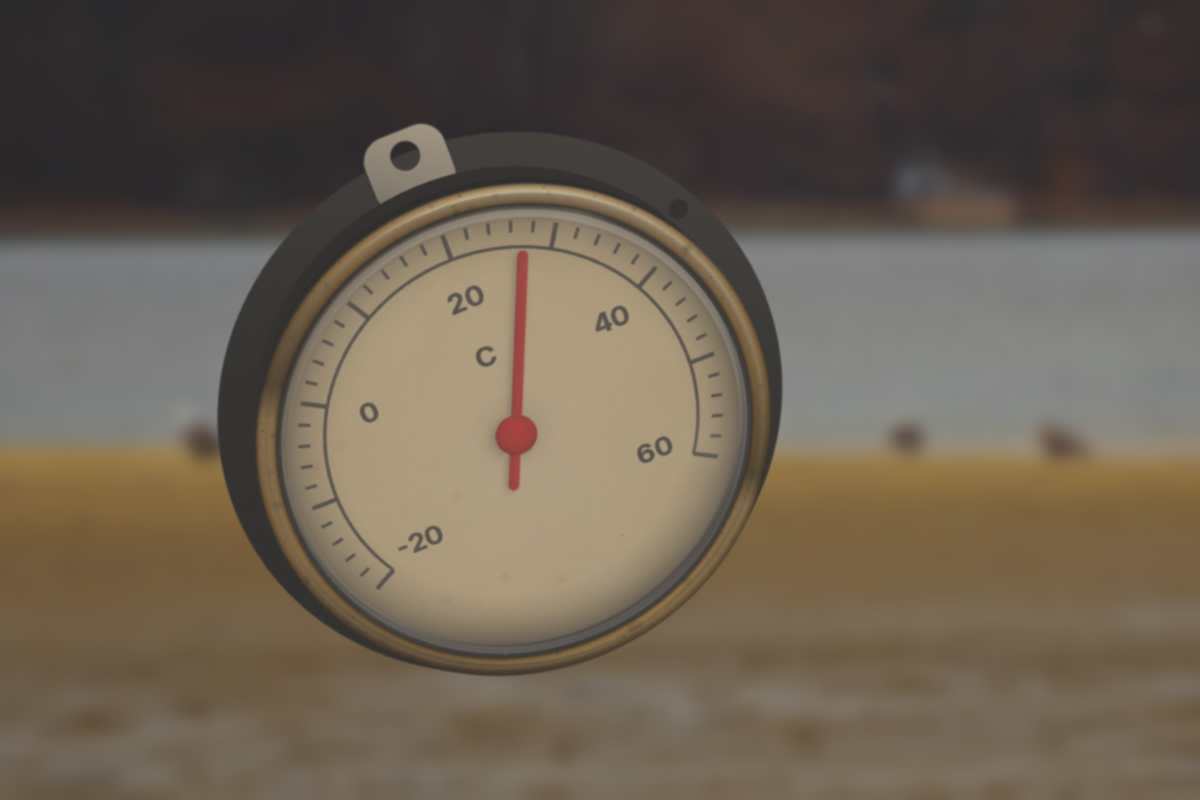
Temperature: value=27 unit=°C
